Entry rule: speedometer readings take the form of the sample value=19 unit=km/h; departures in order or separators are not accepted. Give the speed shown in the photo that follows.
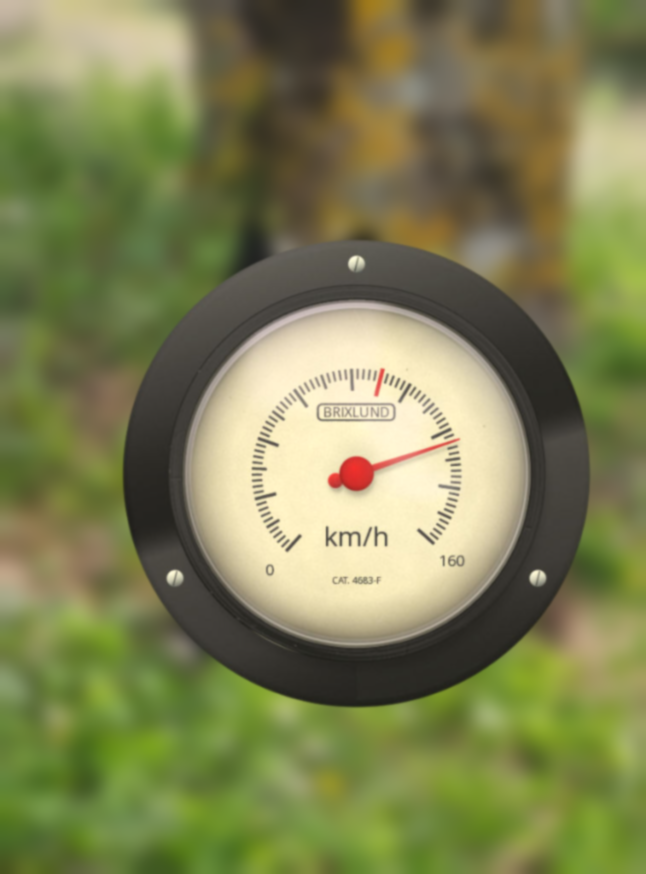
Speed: value=124 unit=km/h
